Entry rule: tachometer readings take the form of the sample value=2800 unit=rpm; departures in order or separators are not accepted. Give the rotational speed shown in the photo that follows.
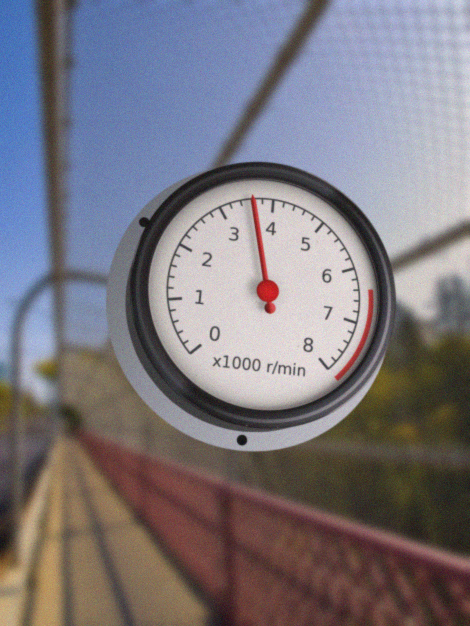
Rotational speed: value=3600 unit=rpm
